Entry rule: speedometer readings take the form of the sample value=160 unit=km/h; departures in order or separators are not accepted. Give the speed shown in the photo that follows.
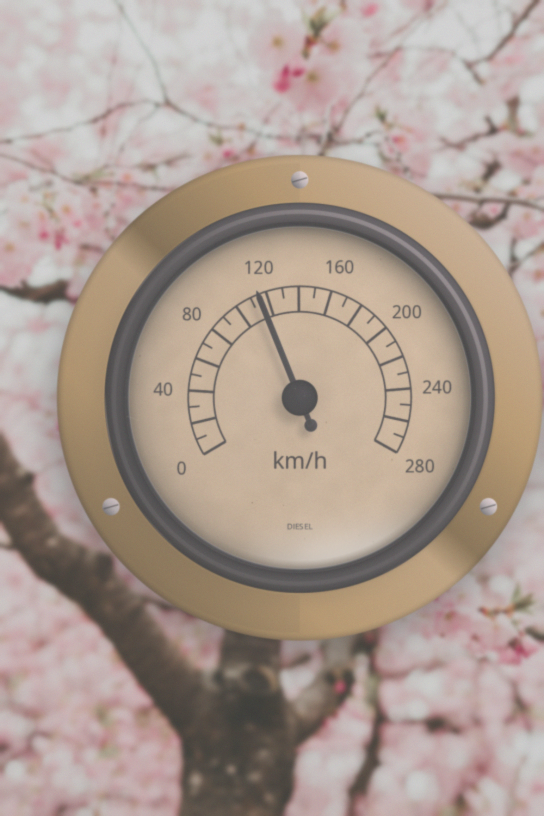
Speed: value=115 unit=km/h
